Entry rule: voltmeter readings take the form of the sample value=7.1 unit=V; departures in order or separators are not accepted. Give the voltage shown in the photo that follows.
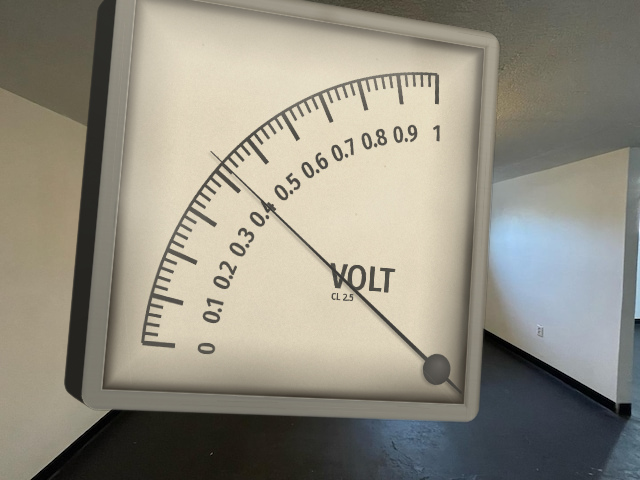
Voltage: value=0.42 unit=V
